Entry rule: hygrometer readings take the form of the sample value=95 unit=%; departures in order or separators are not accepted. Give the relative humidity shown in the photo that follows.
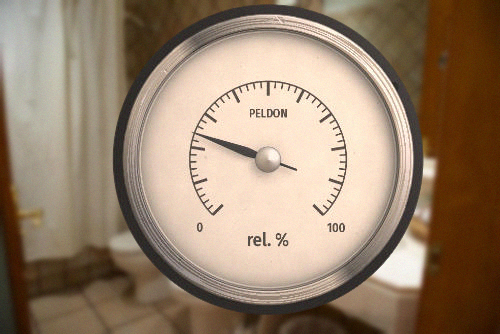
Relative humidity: value=24 unit=%
